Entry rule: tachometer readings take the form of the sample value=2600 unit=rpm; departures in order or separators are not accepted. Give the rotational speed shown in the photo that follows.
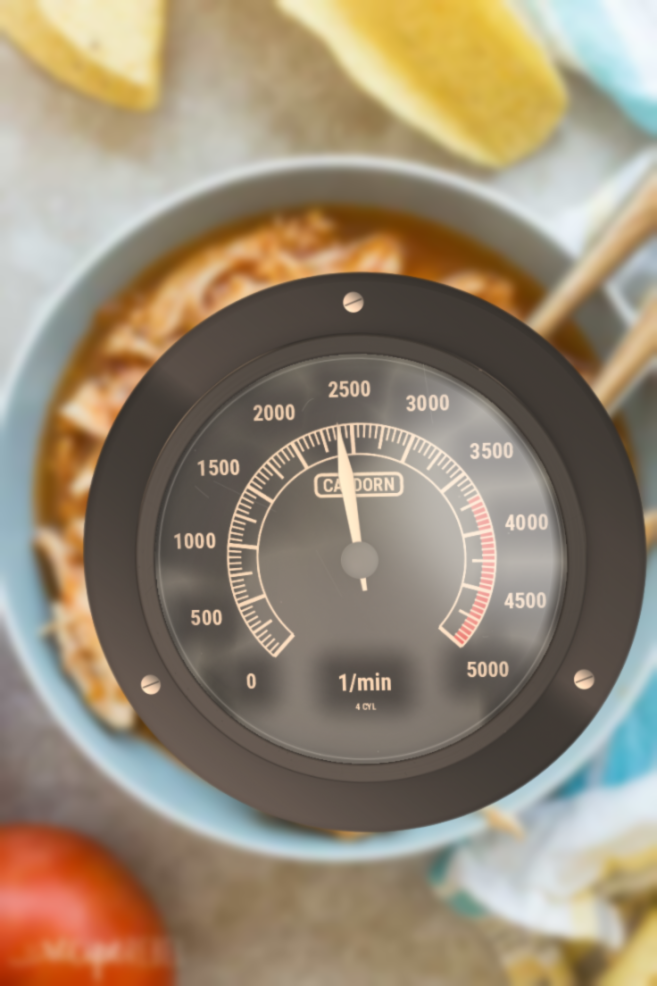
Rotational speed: value=2400 unit=rpm
